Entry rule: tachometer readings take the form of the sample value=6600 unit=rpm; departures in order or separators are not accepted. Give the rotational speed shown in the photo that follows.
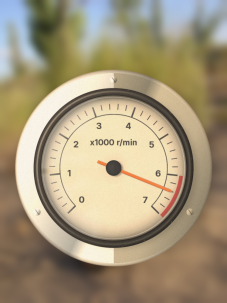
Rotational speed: value=6400 unit=rpm
